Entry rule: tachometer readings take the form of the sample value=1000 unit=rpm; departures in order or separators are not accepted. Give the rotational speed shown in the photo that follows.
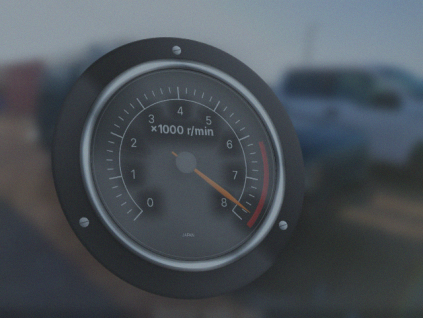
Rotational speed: value=7800 unit=rpm
